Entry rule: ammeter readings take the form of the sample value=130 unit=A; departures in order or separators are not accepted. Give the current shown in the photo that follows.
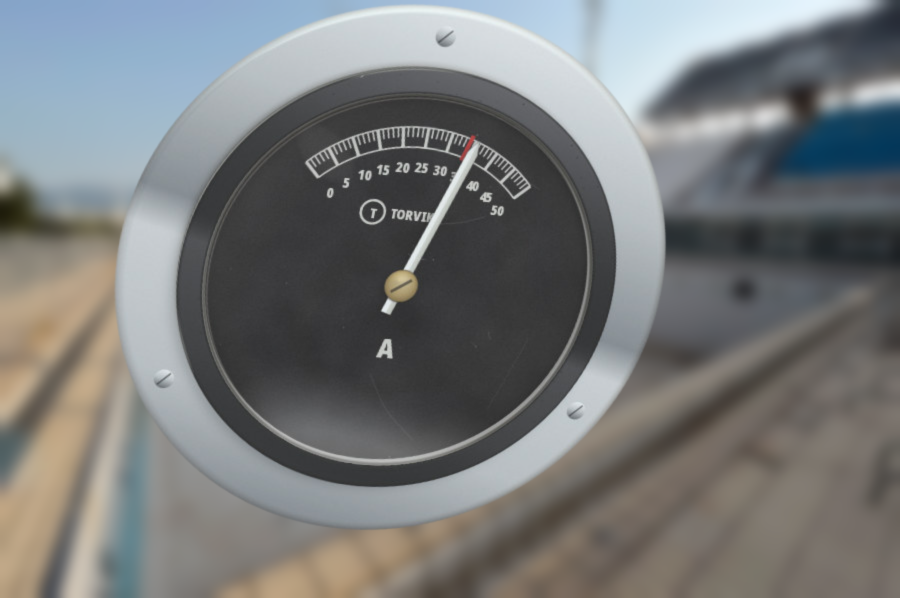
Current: value=35 unit=A
